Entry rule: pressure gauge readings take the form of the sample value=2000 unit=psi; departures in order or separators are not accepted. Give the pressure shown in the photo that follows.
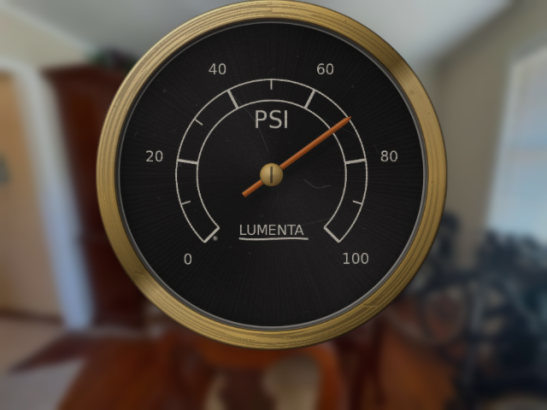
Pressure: value=70 unit=psi
